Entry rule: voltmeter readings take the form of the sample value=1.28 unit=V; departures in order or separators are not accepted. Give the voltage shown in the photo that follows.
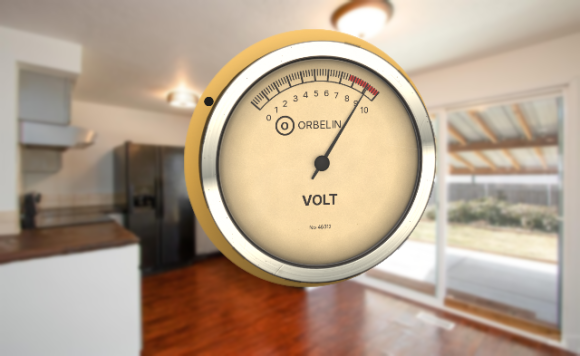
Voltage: value=9 unit=V
